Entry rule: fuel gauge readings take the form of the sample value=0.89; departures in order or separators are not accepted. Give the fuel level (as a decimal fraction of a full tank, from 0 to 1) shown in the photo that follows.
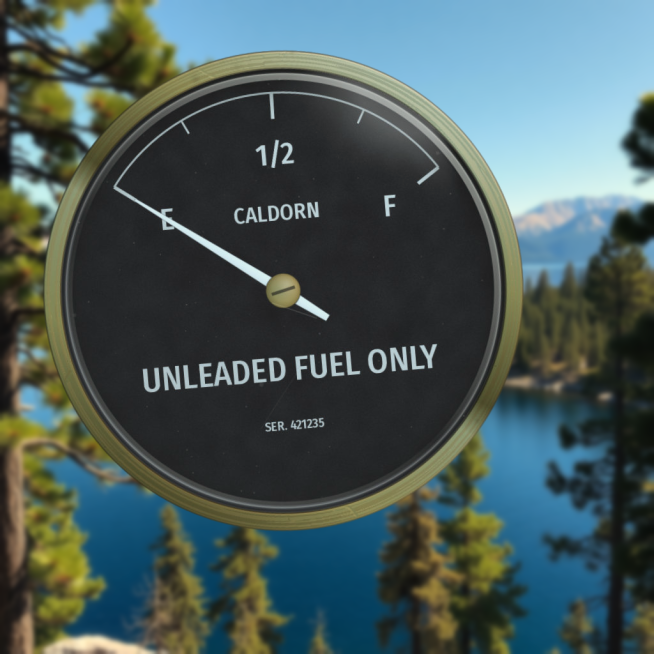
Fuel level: value=0
